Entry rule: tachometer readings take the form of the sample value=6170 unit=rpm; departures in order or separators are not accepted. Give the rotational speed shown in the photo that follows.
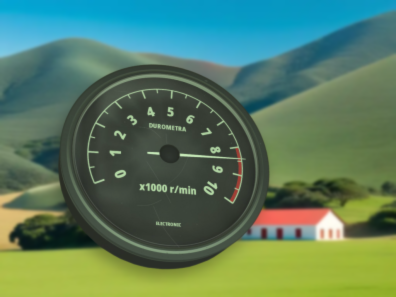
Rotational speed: value=8500 unit=rpm
